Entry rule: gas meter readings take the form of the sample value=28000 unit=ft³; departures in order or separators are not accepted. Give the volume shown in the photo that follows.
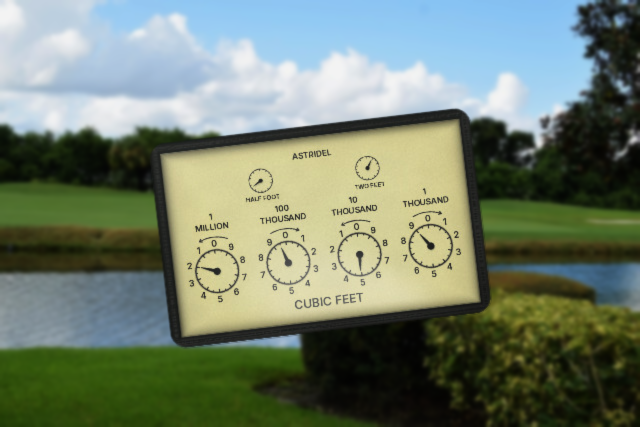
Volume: value=194900 unit=ft³
